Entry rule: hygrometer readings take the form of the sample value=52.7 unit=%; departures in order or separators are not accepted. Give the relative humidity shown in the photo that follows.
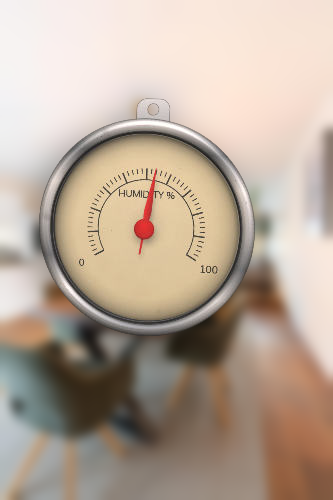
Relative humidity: value=54 unit=%
